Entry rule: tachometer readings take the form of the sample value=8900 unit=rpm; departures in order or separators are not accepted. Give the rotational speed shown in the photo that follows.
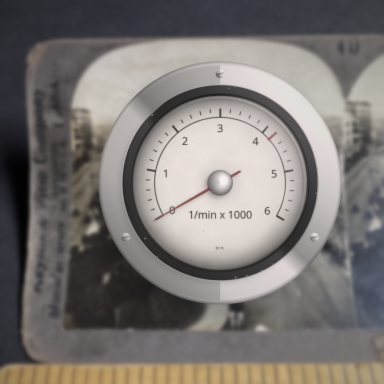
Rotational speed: value=0 unit=rpm
